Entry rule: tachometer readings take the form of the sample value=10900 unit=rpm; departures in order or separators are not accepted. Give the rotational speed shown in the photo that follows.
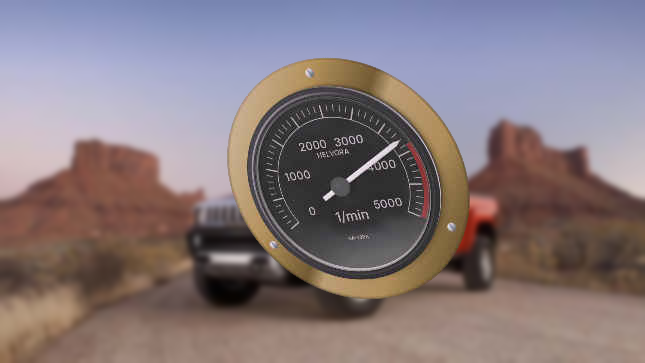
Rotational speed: value=3800 unit=rpm
